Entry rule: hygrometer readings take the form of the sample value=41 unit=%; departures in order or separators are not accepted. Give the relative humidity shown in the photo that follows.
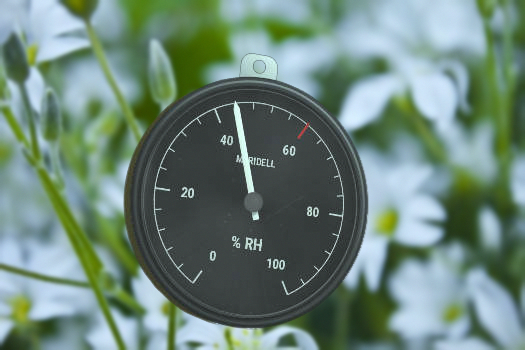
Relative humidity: value=44 unit=%
